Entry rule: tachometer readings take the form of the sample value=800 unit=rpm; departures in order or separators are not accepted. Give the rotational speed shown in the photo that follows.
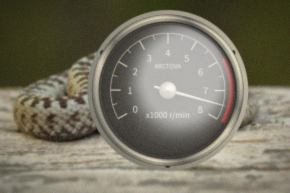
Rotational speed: value=7500 unit=rpm
